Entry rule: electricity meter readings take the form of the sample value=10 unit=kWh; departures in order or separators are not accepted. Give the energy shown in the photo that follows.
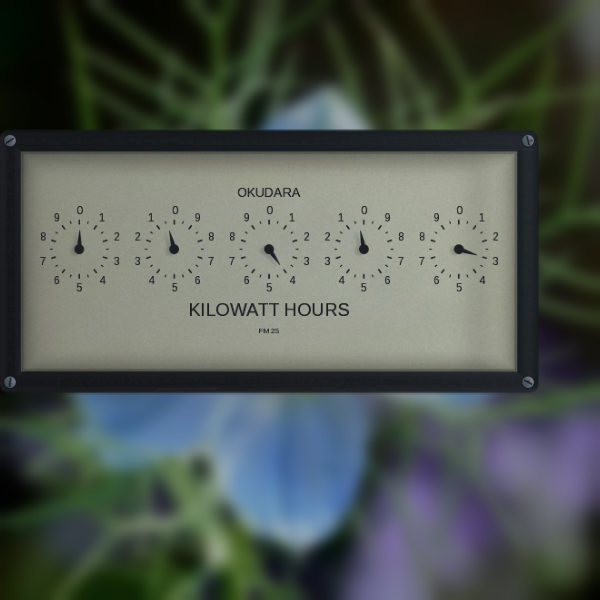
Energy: value=403 unit=kWh
